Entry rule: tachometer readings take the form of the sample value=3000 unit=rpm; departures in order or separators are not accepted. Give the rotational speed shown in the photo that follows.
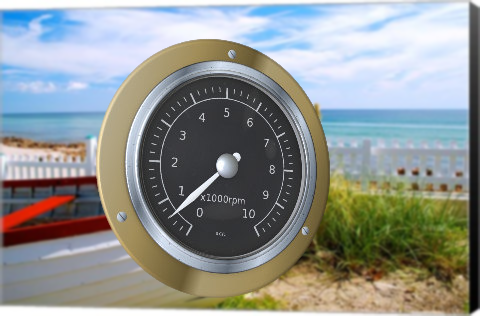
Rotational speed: value=600 unit=rpm
